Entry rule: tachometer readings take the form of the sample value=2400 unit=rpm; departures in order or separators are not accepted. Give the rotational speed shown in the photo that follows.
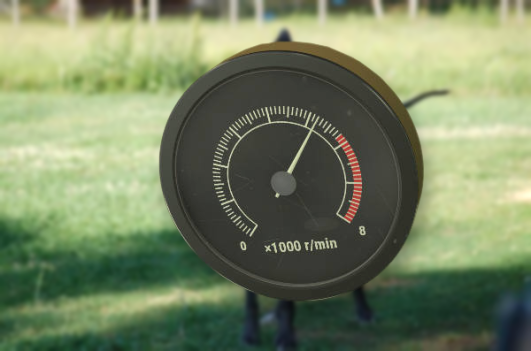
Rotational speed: value=5200 unit=rpm
